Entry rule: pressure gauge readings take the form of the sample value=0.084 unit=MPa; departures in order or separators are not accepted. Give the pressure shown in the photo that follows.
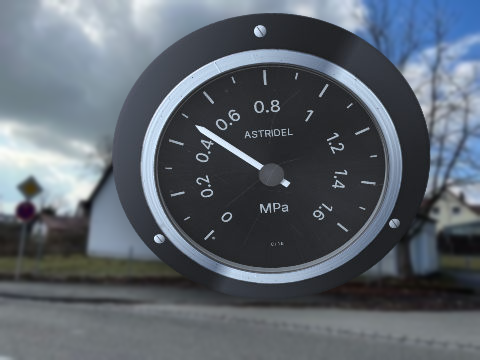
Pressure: value=0.5 unit=MPa
